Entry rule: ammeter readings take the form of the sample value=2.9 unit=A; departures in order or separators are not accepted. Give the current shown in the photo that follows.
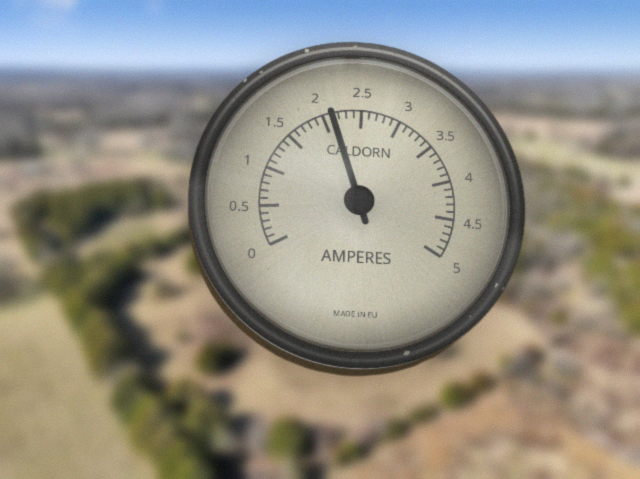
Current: value=2.1 unit=A
